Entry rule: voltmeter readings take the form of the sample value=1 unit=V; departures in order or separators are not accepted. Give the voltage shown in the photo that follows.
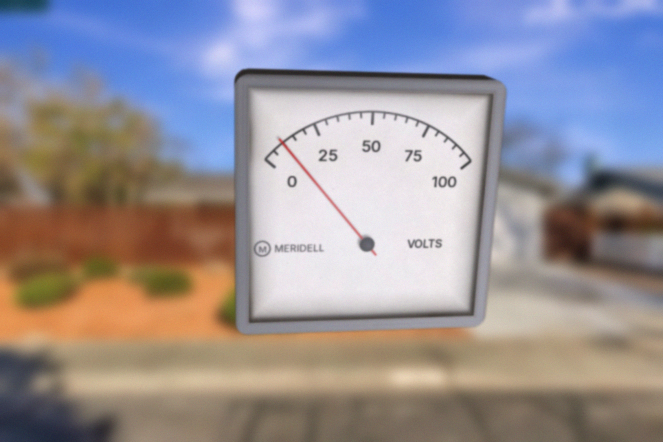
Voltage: value=10 unit=V
